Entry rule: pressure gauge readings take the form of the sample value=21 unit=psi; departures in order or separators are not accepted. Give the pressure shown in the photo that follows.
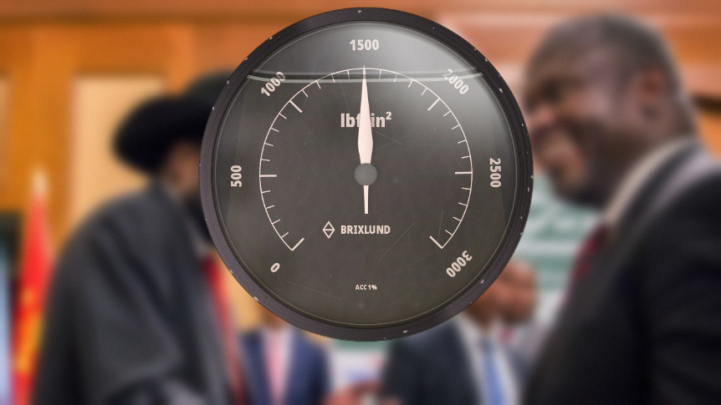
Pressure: value=1500 unit=psi
